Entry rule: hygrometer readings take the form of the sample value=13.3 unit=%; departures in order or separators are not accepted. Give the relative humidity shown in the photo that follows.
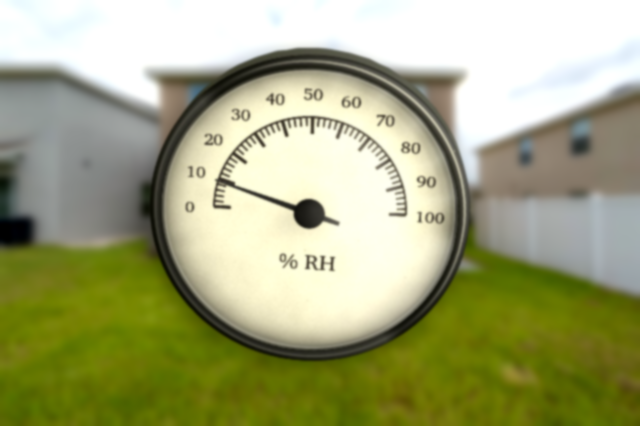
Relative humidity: value=10 unit=%
